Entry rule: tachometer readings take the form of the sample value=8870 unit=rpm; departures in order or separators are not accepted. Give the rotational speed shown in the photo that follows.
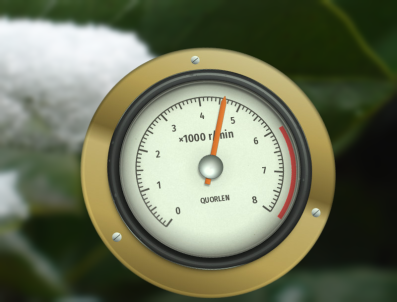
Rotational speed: value=4600 unit=rpm
